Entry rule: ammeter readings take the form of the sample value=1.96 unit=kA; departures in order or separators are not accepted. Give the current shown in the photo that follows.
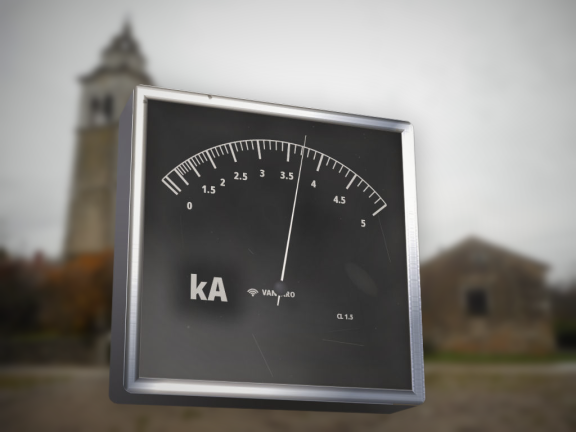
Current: value=3.7 unit=kA
